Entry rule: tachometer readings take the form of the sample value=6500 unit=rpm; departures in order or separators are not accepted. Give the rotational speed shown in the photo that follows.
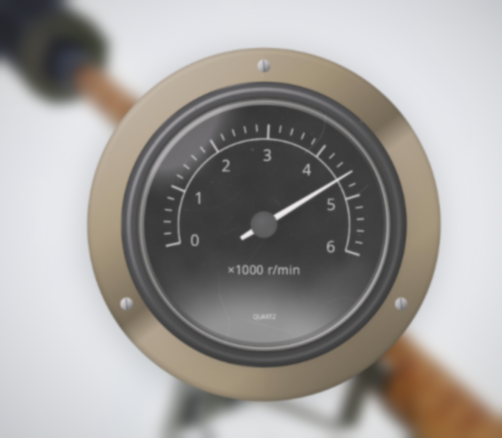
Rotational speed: value=4600 unit=rpm
